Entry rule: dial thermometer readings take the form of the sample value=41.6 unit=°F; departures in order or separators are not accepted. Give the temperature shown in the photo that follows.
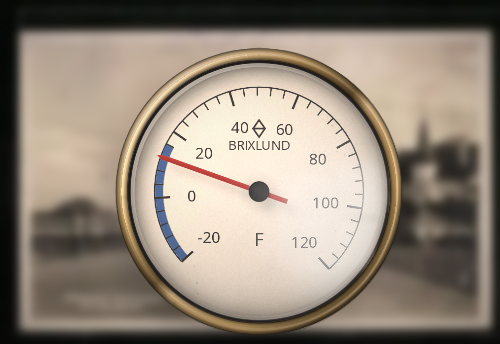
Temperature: value=12 unit=°F
